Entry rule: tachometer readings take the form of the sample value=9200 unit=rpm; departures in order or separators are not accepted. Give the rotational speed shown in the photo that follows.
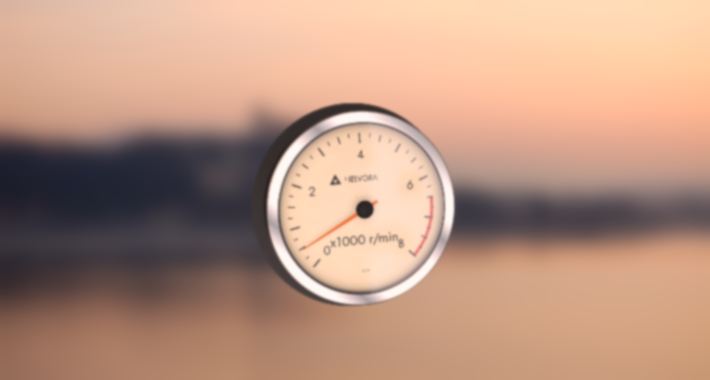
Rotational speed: value=500 unit=rpm
